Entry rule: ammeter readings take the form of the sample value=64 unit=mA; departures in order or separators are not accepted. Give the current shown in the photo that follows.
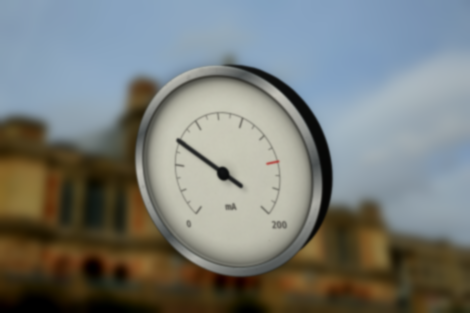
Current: value=60 unit=mA
